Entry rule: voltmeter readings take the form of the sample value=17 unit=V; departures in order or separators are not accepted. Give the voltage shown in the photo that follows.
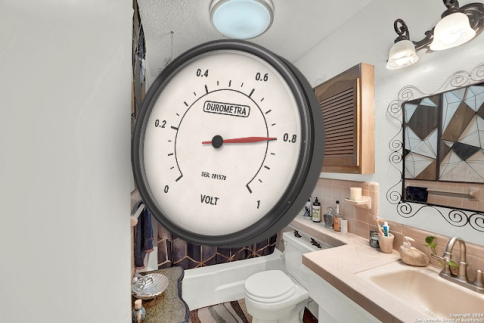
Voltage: value=0.8 unit=V
